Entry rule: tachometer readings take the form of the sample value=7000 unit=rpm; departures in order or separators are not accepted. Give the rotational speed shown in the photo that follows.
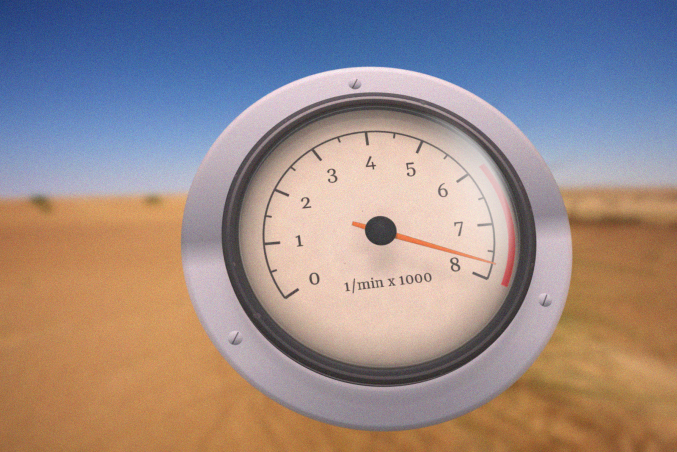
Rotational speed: value=7750 unit=rpm
